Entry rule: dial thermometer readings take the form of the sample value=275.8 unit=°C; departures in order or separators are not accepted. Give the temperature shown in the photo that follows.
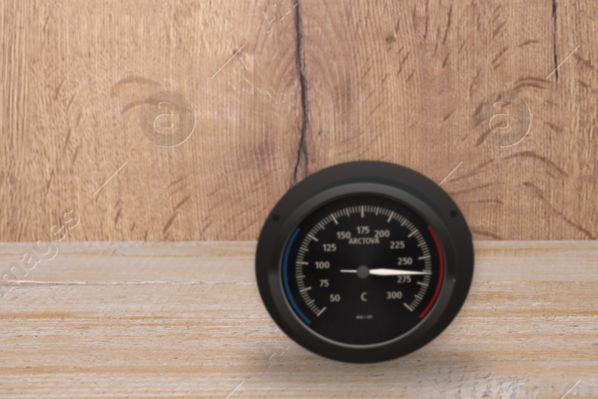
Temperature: value=262.5 unit=°C
